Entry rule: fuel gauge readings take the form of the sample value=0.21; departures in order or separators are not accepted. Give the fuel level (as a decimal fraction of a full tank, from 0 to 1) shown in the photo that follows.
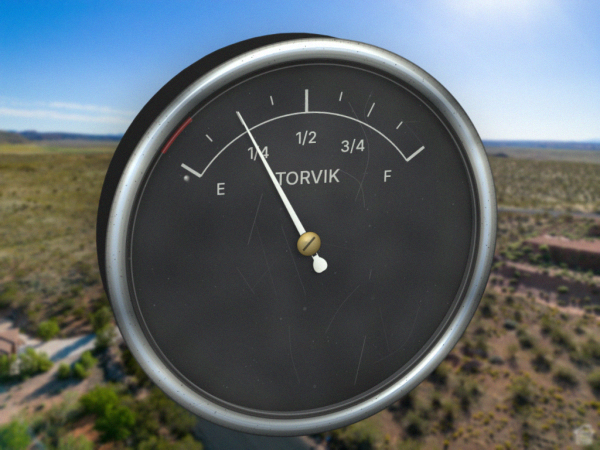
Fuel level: value=0.25
